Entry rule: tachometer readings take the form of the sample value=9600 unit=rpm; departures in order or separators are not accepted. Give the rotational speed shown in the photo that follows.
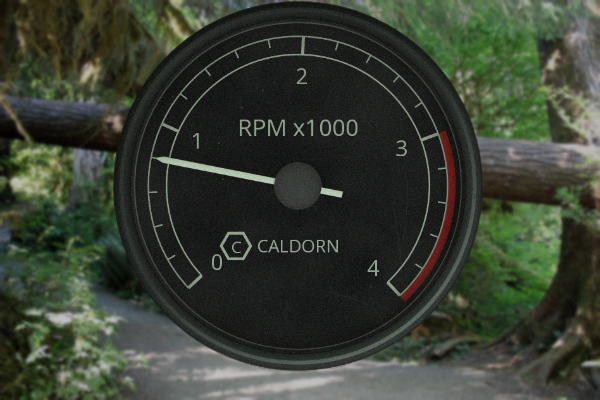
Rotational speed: value=800 unit=rpm
